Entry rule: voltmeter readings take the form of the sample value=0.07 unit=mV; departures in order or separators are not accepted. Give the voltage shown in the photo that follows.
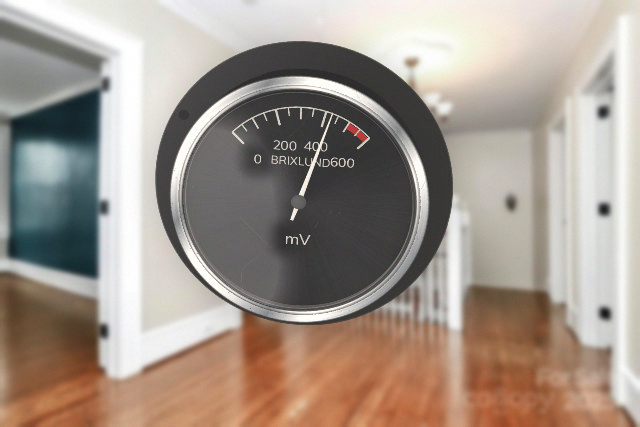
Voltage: value=425 unit=mV
